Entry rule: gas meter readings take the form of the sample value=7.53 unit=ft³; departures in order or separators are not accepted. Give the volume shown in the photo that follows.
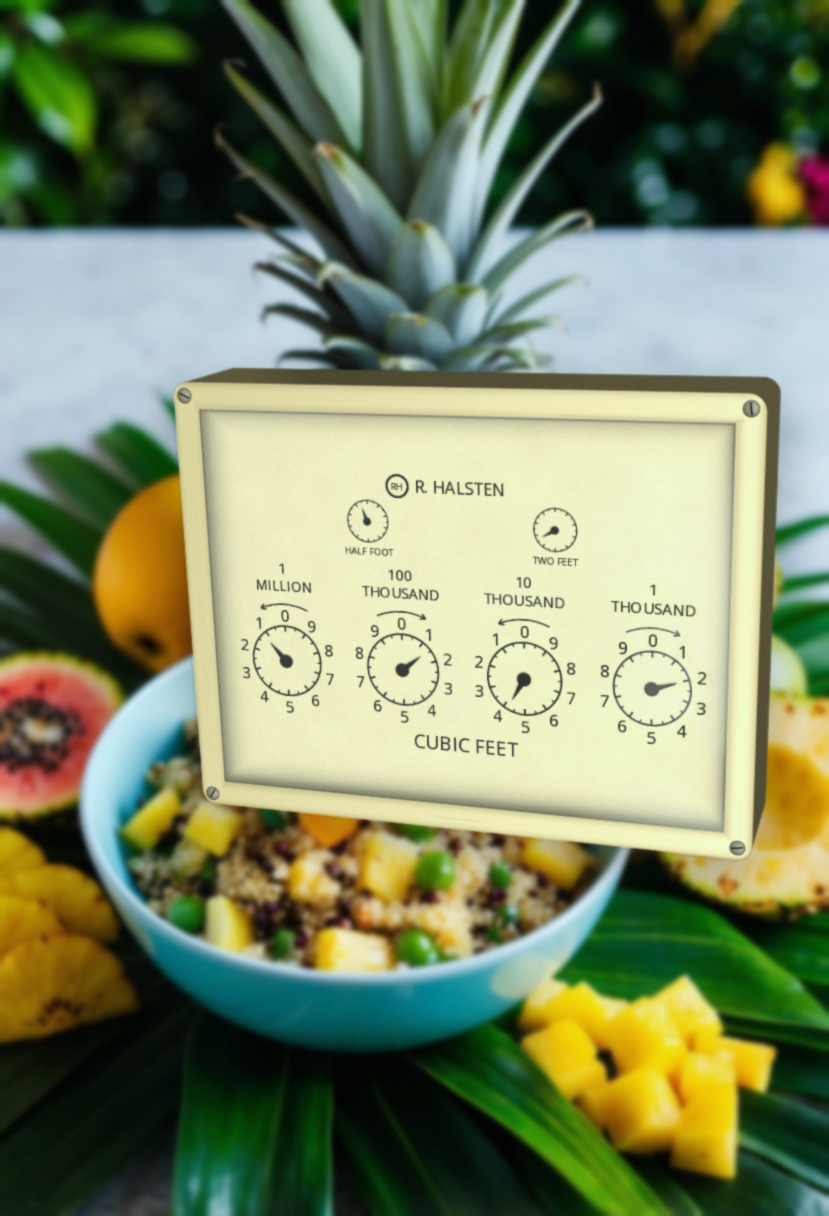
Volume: value=114200 unit=ft³
